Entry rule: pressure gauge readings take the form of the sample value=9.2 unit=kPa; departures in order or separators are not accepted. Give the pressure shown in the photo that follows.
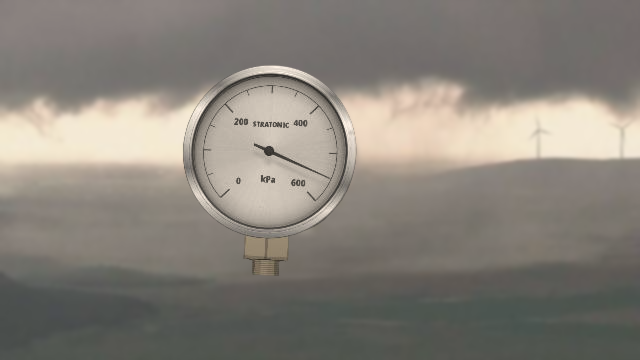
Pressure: value=550 unit=kPa
